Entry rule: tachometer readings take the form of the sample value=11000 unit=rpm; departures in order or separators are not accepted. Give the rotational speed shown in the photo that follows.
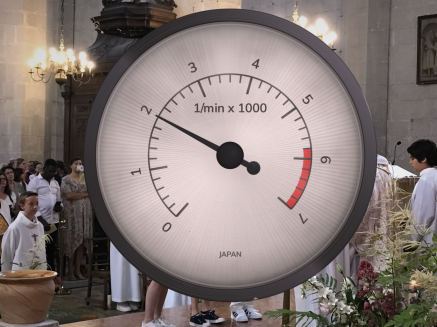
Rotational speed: value=2000 unit=rpm
